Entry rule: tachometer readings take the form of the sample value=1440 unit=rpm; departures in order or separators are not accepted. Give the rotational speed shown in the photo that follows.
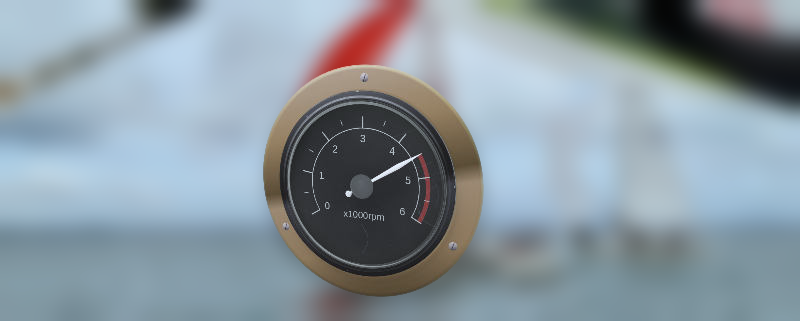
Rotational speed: value=4500 unit=rpm
